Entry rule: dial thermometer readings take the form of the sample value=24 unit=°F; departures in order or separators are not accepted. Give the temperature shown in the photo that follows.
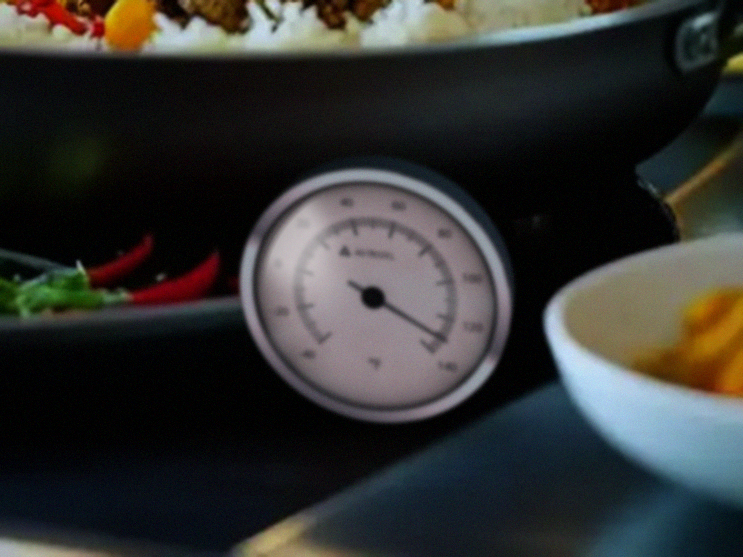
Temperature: value=130 unit=°F
